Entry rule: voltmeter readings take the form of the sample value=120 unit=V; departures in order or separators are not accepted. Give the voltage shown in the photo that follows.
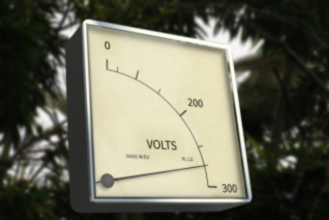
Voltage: value=275 unit=V
